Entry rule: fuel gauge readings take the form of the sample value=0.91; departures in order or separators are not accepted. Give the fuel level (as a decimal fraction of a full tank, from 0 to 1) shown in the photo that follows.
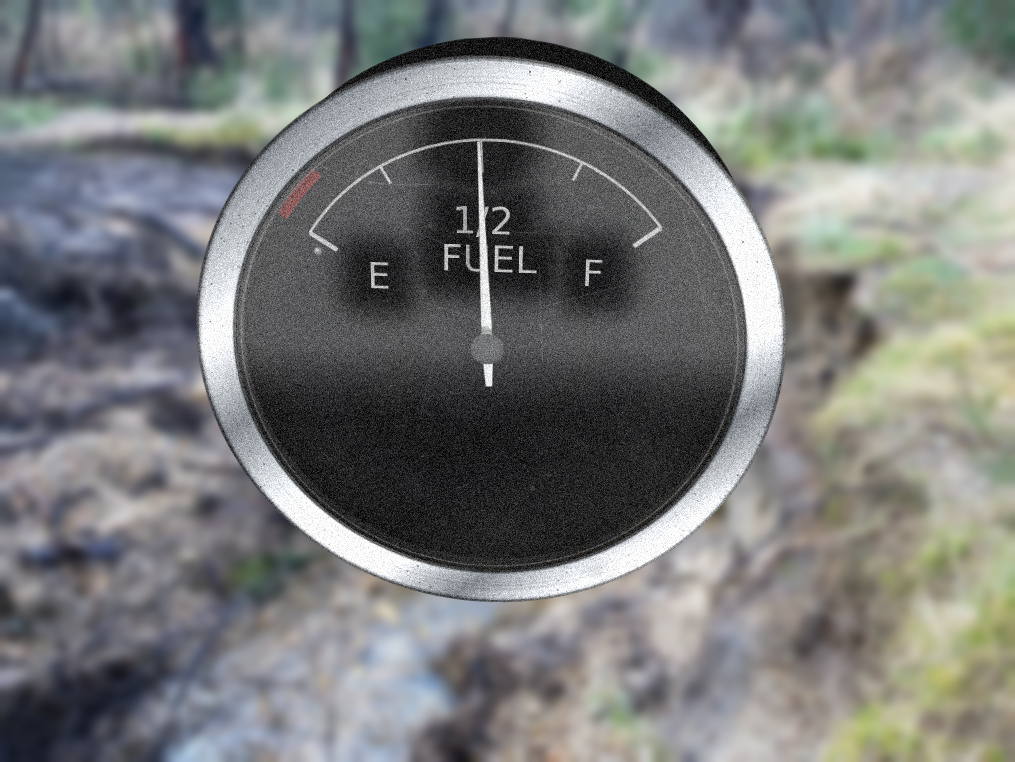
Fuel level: value=0.5
